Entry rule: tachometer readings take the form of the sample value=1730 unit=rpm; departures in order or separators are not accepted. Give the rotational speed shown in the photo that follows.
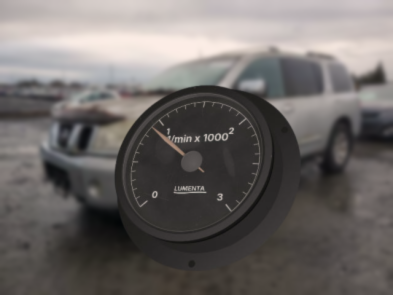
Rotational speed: value=900 unit=rpm
